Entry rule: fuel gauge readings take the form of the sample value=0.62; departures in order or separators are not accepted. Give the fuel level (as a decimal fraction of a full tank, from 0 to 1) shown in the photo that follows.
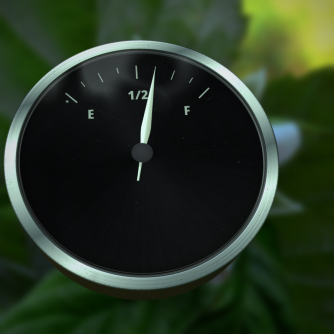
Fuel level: value=0.625
